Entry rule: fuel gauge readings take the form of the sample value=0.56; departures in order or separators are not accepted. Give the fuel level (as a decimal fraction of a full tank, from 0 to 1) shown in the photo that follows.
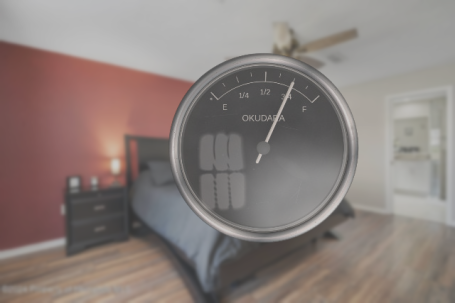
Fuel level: value=0.75
